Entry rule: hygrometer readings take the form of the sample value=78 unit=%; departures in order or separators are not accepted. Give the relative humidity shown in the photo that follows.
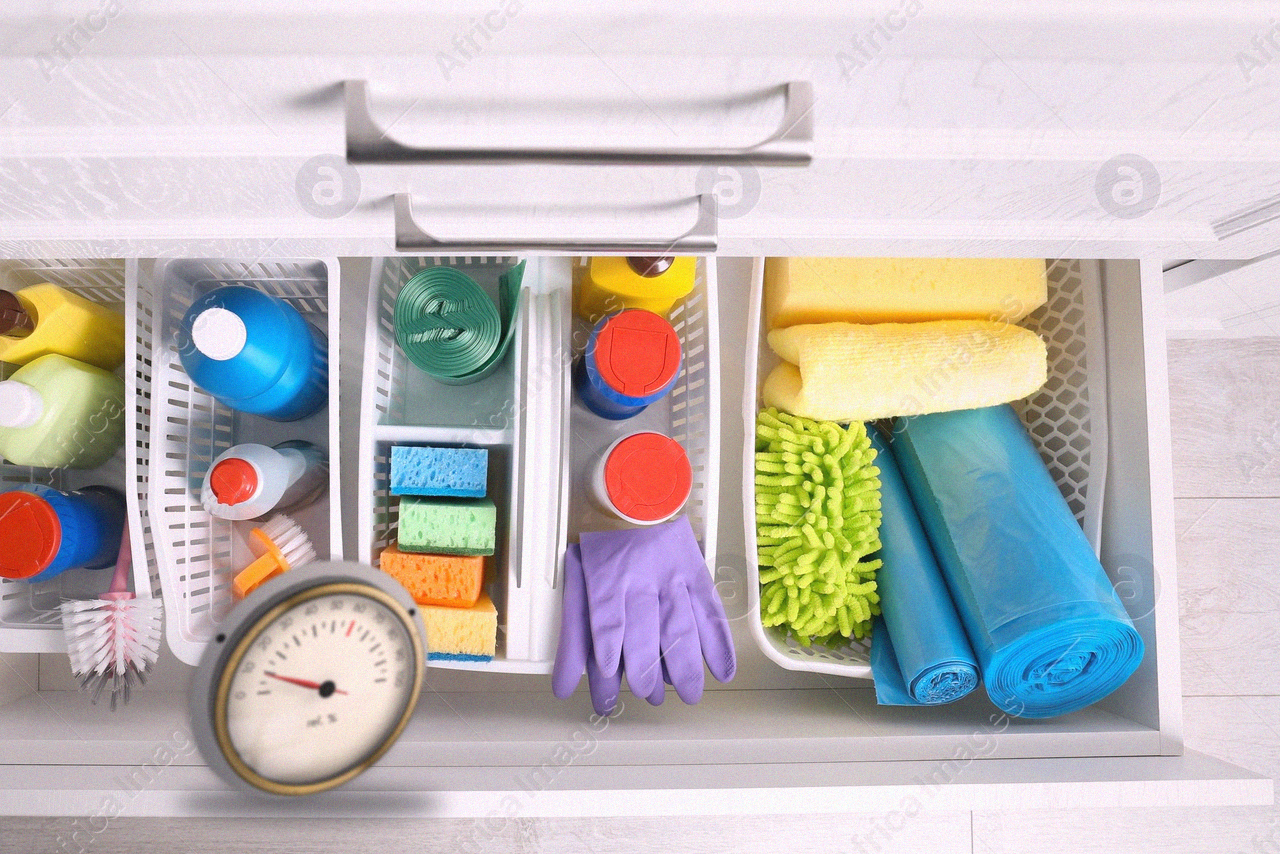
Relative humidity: value=10 unit=%
